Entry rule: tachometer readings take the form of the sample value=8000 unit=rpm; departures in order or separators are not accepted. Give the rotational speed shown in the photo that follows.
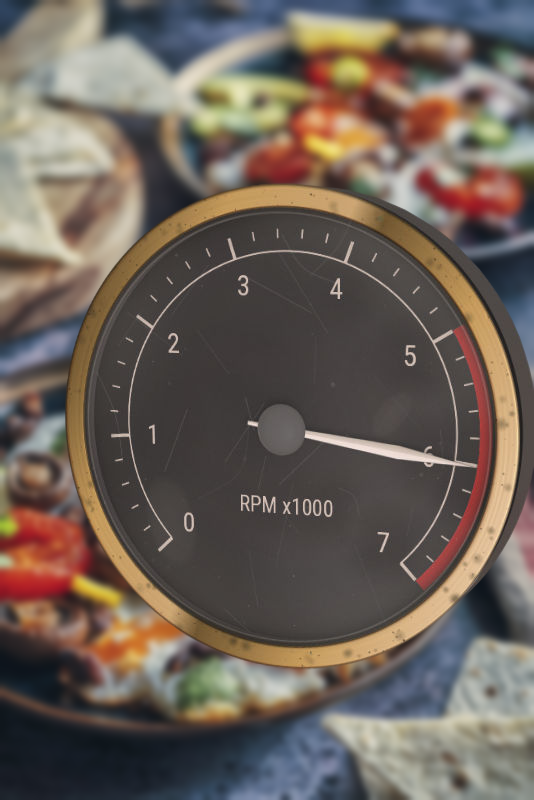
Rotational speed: value=6000 unit=rpm
